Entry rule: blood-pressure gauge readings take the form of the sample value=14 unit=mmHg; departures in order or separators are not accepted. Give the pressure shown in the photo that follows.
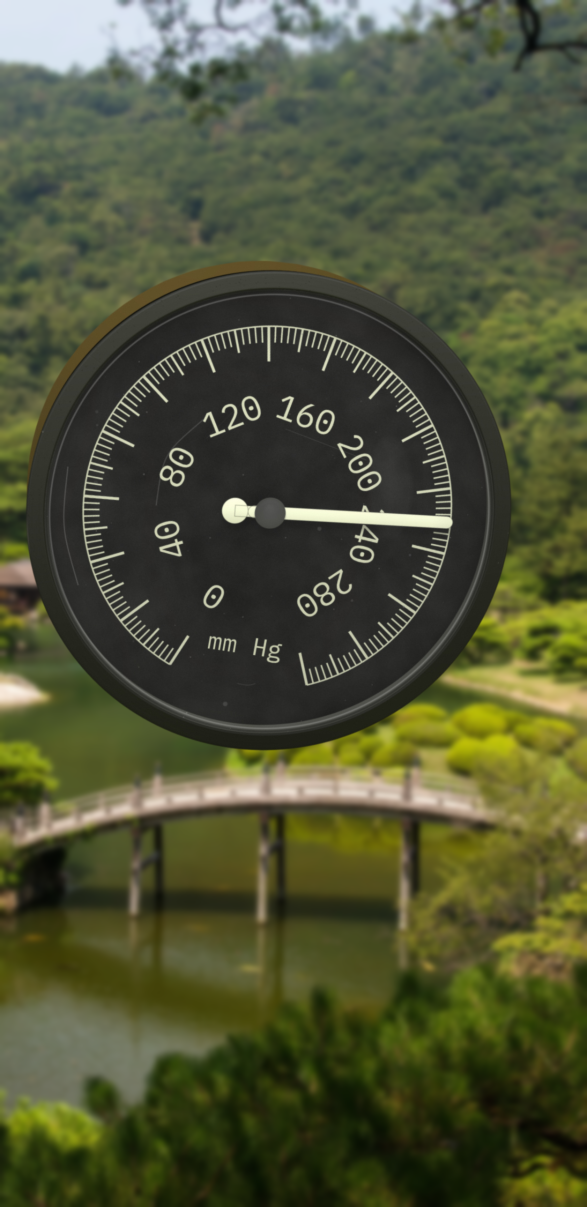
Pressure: value=230 unit=mmHg
